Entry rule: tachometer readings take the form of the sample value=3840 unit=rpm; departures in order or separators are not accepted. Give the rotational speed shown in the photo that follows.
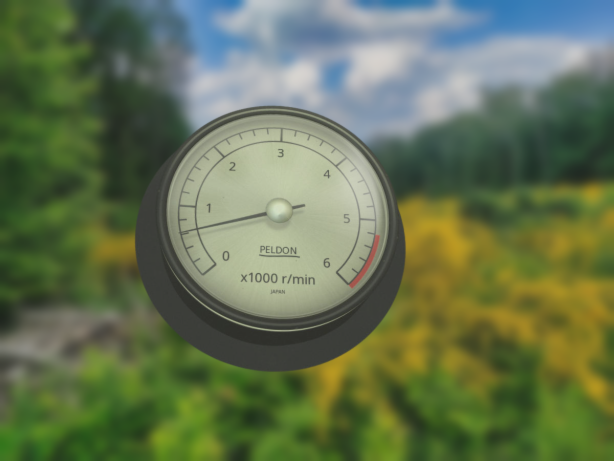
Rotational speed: value=600 unit=rpm
